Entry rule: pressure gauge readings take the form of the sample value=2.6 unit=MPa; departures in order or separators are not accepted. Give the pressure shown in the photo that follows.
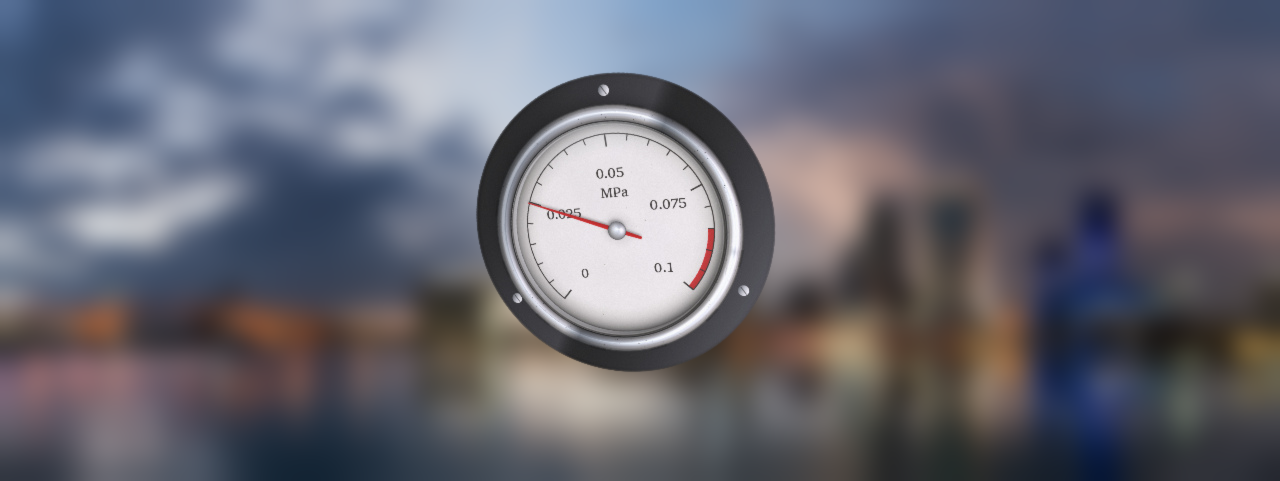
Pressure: value=0.025 unit=MPa
